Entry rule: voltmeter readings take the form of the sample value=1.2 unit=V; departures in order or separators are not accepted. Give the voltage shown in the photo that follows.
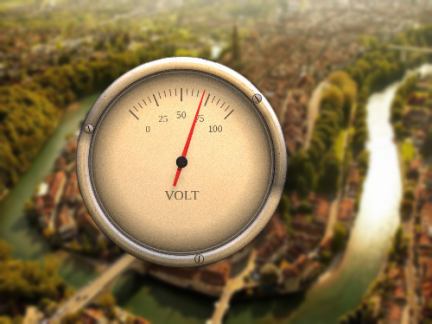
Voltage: value=70 unit=V
